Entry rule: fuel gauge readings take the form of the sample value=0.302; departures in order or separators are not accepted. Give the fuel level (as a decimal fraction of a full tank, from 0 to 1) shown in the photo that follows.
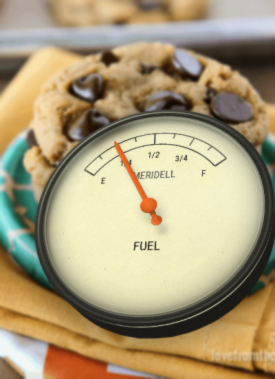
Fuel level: value=0.25
